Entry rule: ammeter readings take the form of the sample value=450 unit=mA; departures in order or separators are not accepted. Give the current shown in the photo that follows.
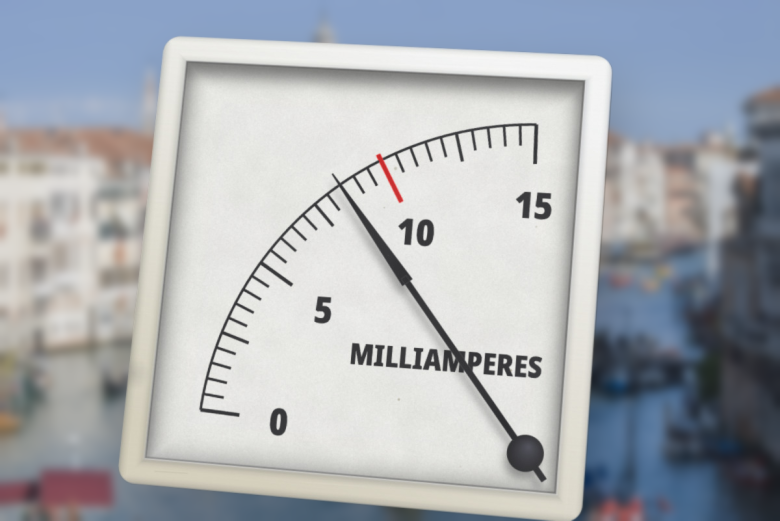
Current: value=8.5 unit=mA
